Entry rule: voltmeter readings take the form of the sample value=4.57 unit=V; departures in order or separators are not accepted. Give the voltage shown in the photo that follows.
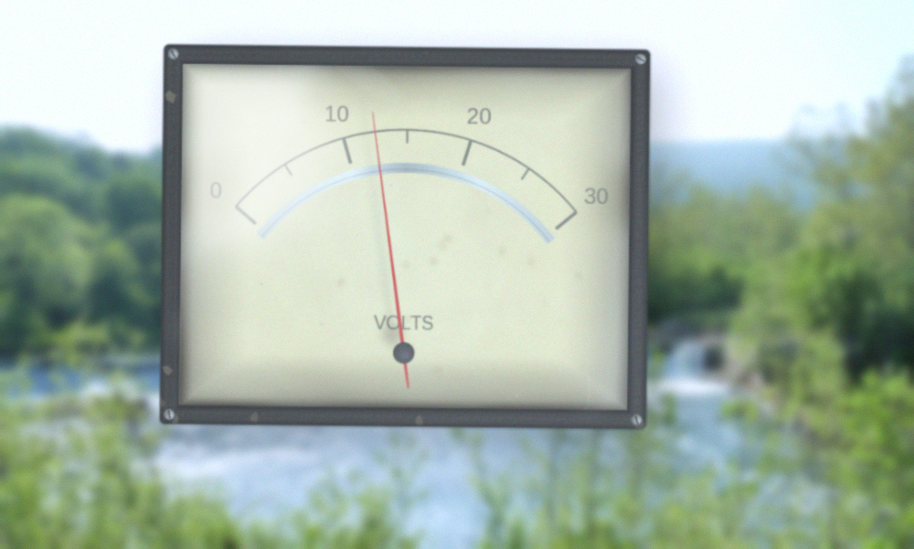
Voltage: value=12.5 unit=V
